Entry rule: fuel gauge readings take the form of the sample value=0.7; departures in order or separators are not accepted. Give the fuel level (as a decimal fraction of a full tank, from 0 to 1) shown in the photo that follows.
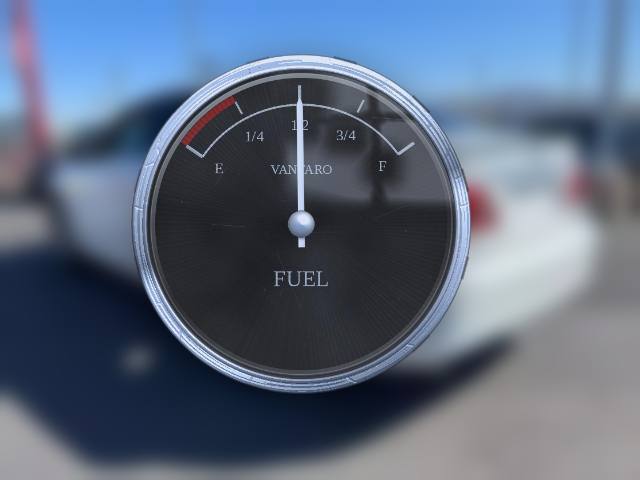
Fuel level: value=0.5
